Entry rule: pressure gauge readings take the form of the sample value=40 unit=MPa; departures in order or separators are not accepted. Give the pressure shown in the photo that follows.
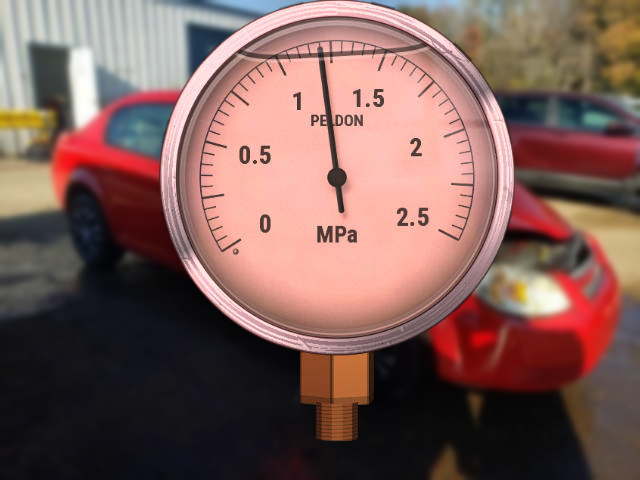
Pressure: value=1.2 unit=MPa
